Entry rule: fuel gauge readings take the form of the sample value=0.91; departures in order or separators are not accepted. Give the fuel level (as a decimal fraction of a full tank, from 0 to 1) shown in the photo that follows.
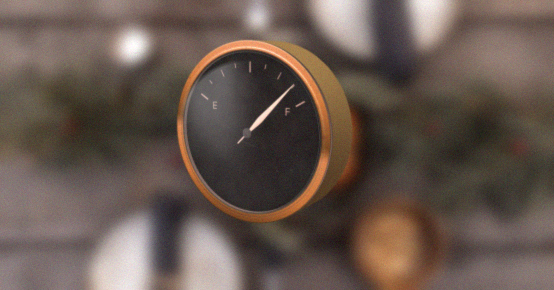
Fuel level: value=0.875
